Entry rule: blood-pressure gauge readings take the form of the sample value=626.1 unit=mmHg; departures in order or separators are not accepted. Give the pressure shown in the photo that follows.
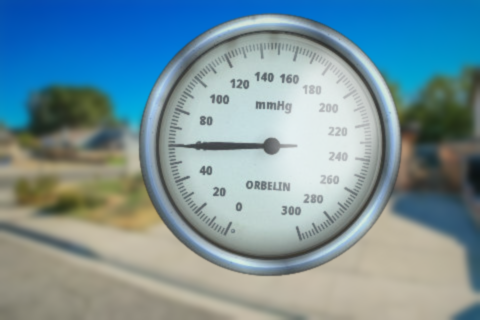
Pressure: value=60 unit=mmHg
